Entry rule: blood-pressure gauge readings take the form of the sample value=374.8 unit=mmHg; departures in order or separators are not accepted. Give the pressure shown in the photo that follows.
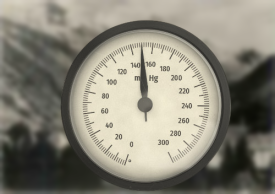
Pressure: value=150 unit=mmHg
